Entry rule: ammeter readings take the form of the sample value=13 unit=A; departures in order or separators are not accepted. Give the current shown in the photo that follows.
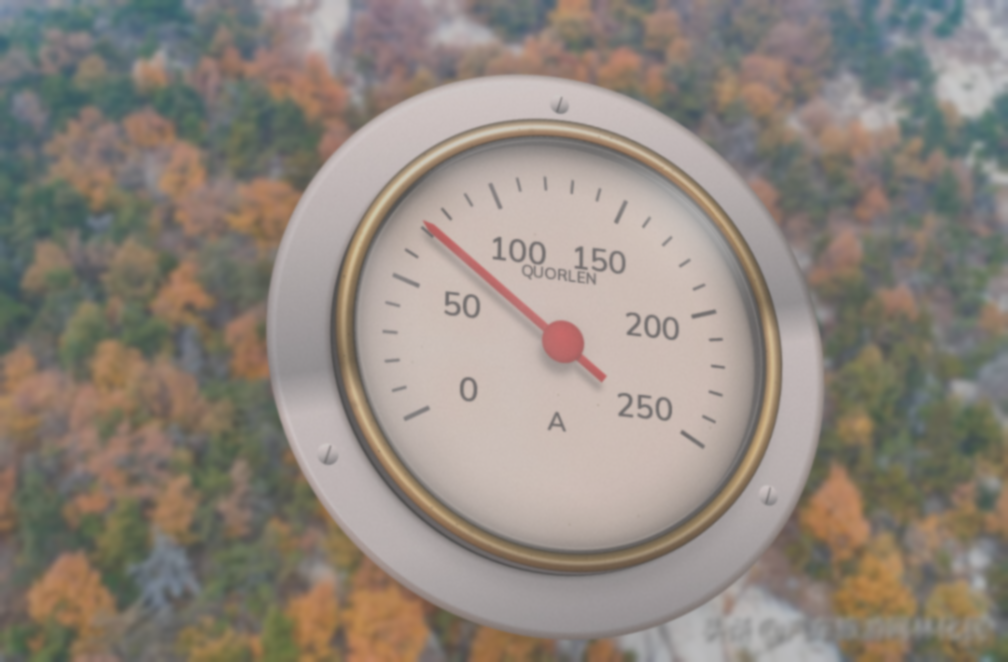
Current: value=70 unit=A
